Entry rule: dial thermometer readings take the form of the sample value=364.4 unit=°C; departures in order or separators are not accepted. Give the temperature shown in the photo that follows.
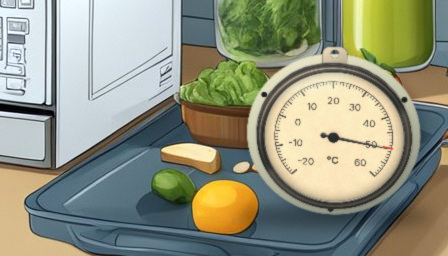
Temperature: value=50 unit=°C
